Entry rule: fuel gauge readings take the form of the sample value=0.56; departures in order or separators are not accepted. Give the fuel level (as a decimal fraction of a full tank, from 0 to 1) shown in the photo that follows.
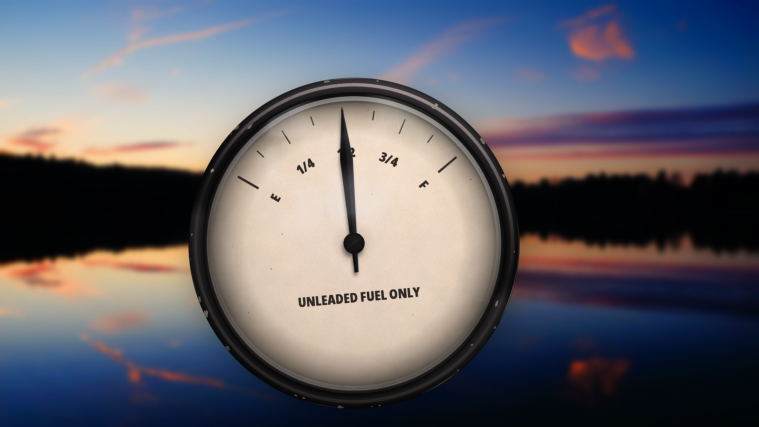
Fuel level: value=0.5
